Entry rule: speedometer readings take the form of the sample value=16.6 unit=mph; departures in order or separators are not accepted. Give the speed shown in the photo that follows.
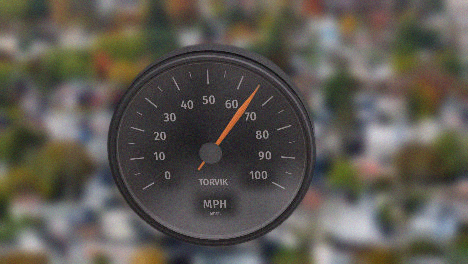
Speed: value=65 unit=mph
